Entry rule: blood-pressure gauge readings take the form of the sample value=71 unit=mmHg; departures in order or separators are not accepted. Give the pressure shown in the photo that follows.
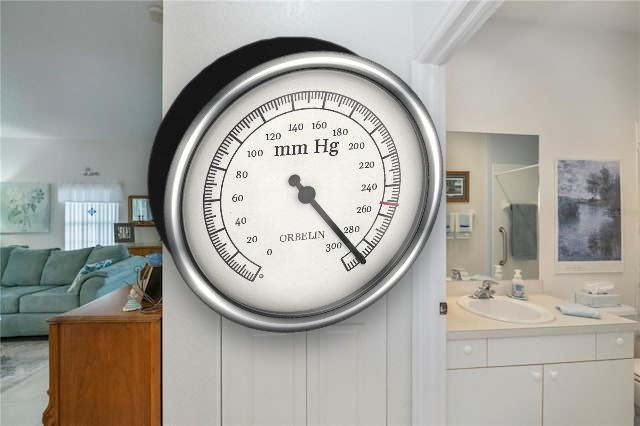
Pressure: value=290 unit=mmHg
